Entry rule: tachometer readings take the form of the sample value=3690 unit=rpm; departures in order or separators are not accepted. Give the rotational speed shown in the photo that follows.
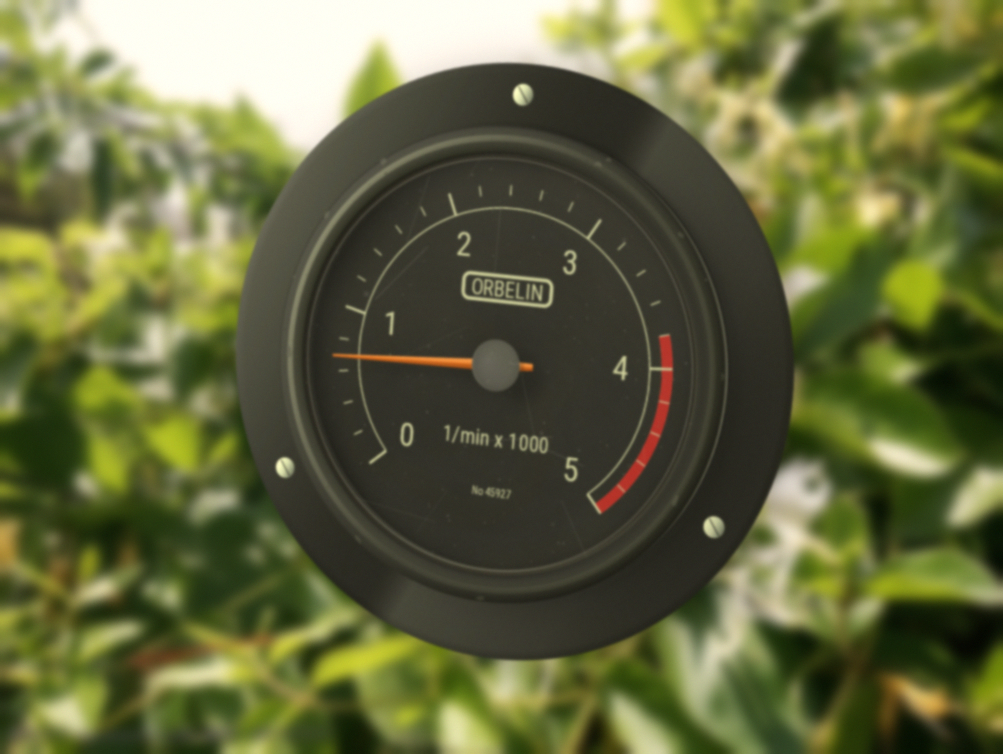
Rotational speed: value=700 unit=rpm
